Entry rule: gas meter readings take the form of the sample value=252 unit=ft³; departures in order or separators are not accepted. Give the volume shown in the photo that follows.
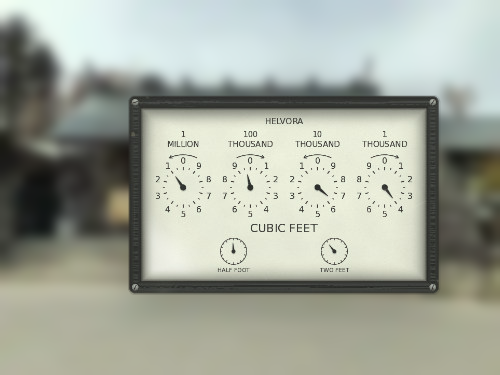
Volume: value=96400 unit=ft³
